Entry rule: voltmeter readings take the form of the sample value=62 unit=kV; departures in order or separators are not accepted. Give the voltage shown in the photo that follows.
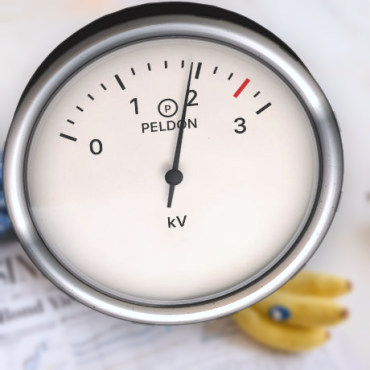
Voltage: value=1.9 unit=kV
